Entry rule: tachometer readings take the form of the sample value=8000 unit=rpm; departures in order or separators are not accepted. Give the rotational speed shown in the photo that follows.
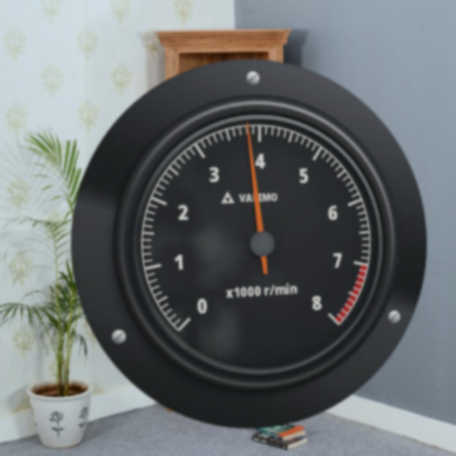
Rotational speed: value=3800 unit=rpm
